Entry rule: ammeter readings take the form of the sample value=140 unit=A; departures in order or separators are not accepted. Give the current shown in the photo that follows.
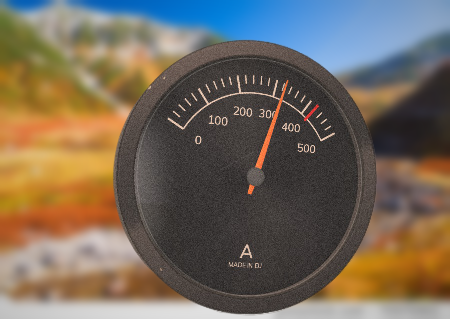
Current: value=320 unit=A
